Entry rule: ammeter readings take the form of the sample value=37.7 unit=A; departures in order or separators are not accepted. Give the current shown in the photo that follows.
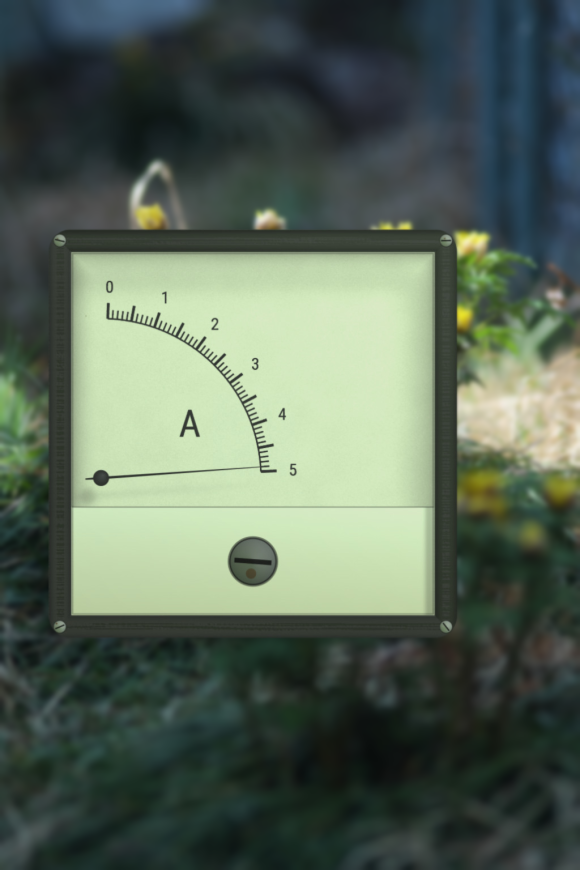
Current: value=4.9 unit=A
